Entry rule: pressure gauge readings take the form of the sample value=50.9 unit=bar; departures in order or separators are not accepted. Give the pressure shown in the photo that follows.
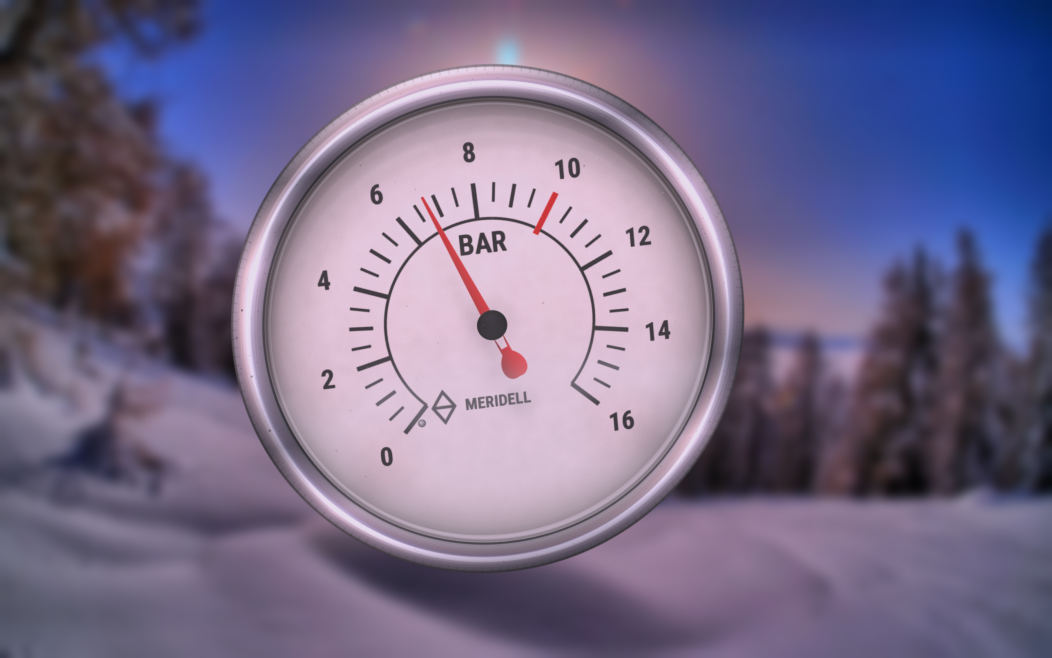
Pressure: value=6.75 unit=bar
